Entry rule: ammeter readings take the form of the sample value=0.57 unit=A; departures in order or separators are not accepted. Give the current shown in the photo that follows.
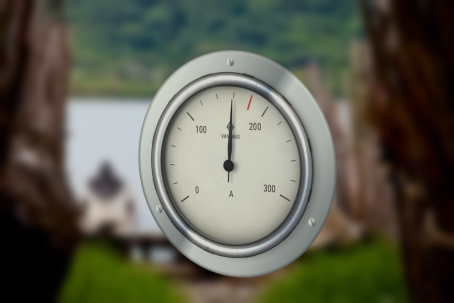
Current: value=160 unit=A
